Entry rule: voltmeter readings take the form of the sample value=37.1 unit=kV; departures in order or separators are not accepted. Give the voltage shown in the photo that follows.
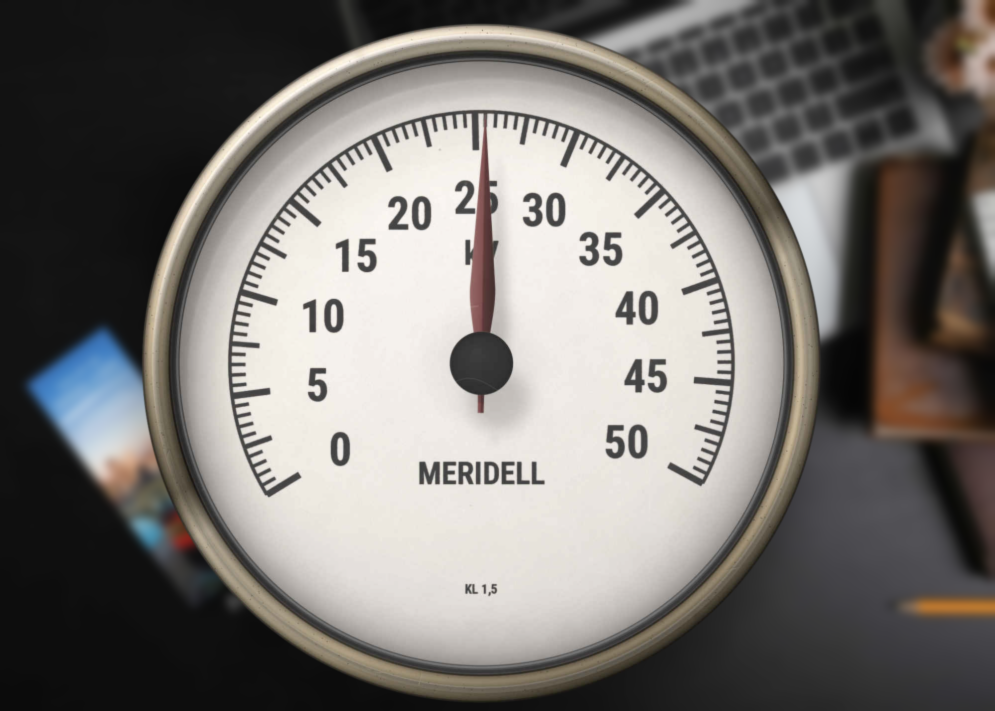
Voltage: value=25.5 unit=kV
